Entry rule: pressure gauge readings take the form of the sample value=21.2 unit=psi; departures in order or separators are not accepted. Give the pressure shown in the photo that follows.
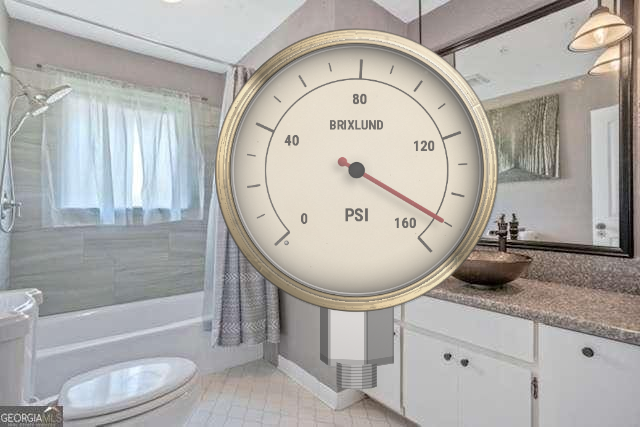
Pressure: value=150 unit=psi
